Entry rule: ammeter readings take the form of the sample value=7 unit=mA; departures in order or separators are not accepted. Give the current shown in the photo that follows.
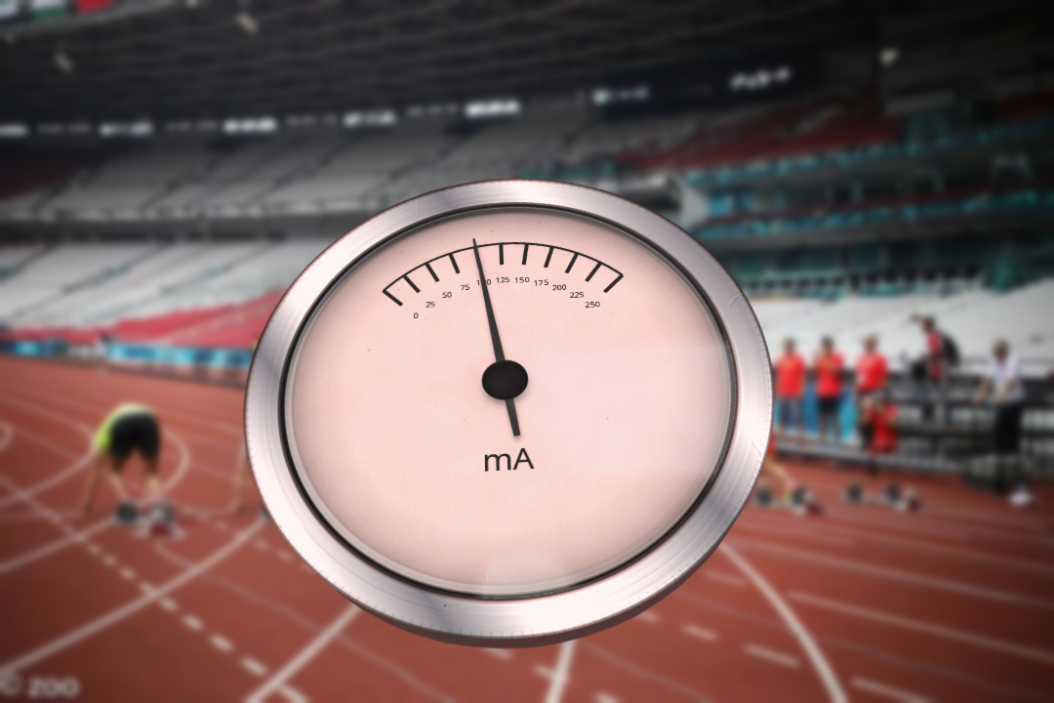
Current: value=100 unit=mA
